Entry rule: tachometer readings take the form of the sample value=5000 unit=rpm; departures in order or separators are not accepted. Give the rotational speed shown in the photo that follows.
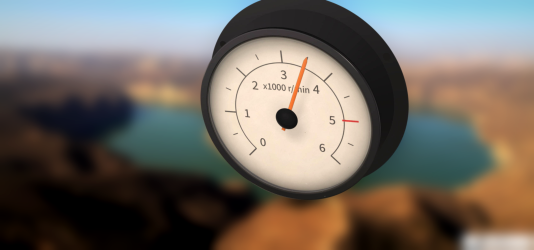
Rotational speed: value=3500 unit=rpm
